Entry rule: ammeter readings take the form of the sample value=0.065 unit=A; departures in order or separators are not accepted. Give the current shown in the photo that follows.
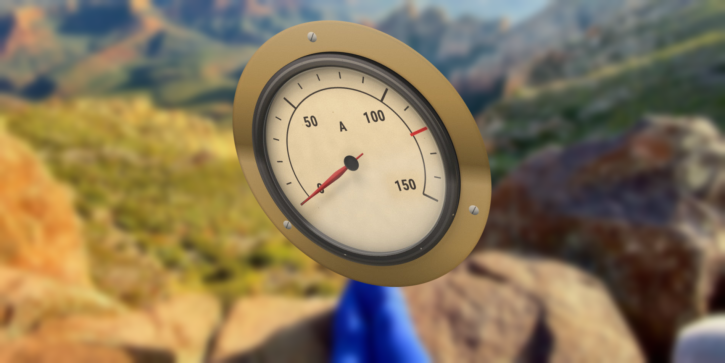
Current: value=0 unit=A
